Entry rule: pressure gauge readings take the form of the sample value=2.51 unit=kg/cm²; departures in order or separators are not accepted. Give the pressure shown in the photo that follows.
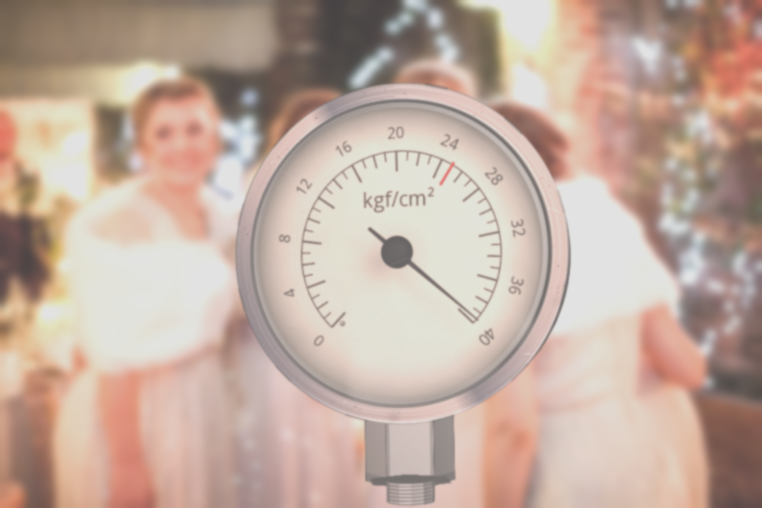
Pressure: value=39.5 unit=kg/cm²
